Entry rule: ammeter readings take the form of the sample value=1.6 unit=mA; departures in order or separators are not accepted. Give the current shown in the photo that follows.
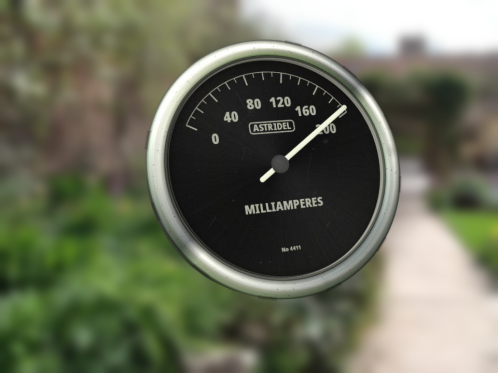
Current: value=195 unit=mA
